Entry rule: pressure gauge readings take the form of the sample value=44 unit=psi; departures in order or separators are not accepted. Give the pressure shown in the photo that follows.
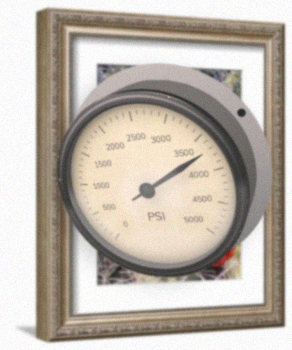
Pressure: value=3700 unit=psi
